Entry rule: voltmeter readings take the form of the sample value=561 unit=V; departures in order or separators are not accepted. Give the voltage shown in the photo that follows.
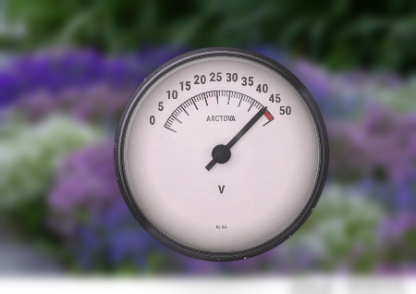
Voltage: value=45 unit=V
